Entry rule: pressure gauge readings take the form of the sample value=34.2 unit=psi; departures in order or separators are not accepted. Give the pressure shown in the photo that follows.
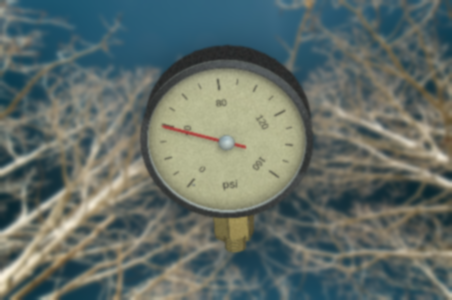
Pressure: value=40 unit=psi
